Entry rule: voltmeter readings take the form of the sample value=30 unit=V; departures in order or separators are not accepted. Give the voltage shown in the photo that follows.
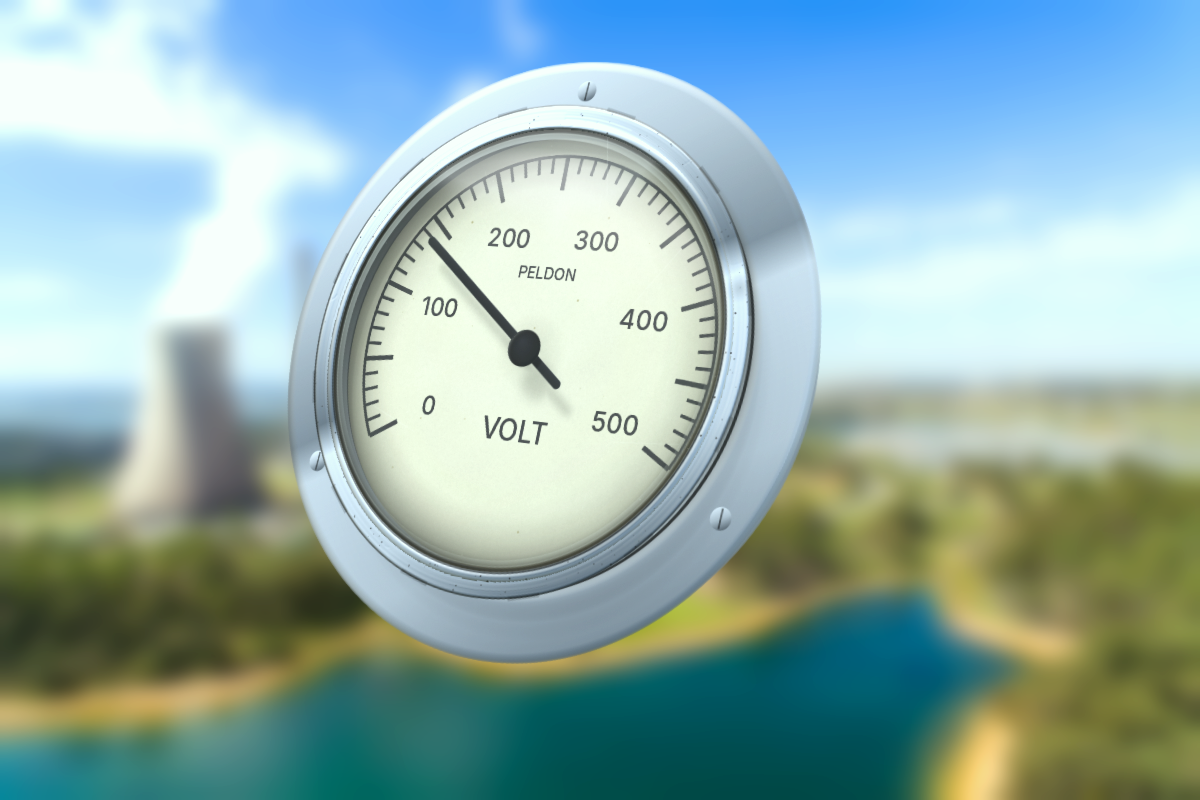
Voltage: value=140 unit=V
